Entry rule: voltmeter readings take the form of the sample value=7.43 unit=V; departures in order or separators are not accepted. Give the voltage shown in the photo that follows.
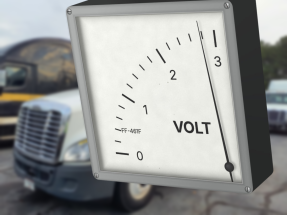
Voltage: value=2.8 unit=V
